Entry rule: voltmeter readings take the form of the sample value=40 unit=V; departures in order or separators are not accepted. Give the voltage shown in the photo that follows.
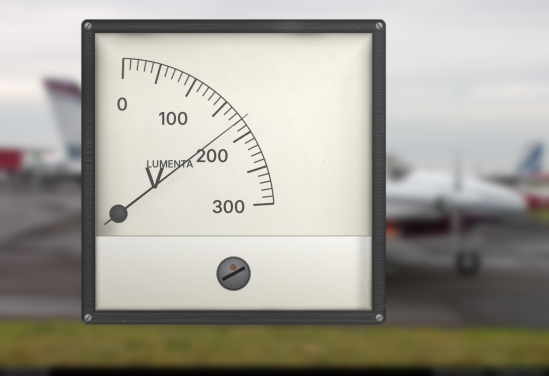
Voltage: value=180 unit=V
